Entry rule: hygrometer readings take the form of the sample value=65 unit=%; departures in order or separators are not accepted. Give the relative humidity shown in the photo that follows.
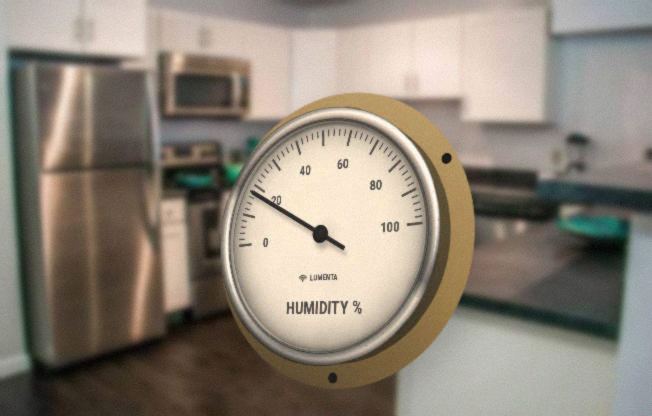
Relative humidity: value=18 unit=%
